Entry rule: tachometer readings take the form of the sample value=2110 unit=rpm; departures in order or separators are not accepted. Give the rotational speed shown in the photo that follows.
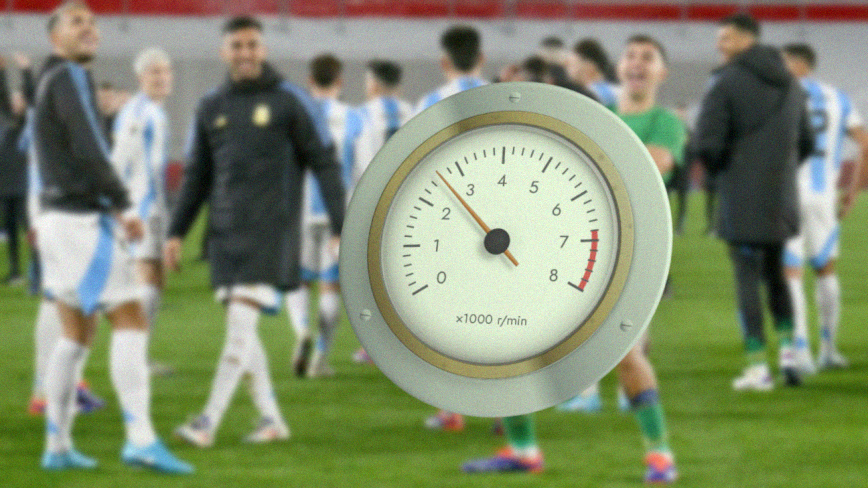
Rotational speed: value=2600 unit=rpm
